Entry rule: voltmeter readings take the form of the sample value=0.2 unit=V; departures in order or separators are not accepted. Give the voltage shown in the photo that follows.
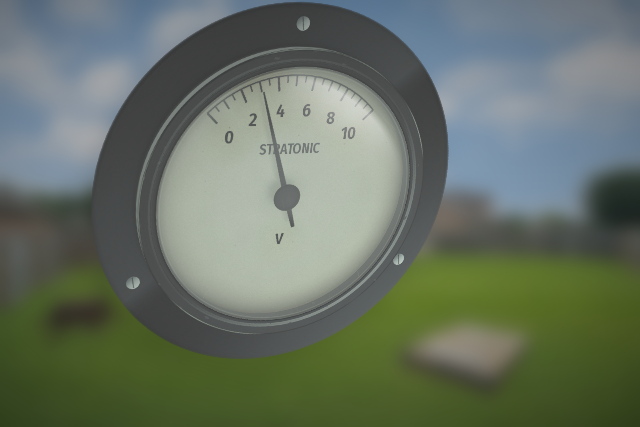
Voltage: value=3 unit=V
